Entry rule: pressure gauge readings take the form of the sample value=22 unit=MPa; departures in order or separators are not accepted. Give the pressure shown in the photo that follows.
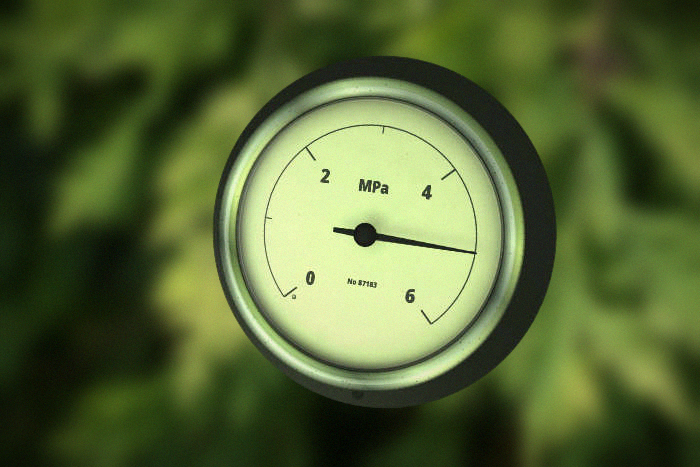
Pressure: value=5 unit=MPa
